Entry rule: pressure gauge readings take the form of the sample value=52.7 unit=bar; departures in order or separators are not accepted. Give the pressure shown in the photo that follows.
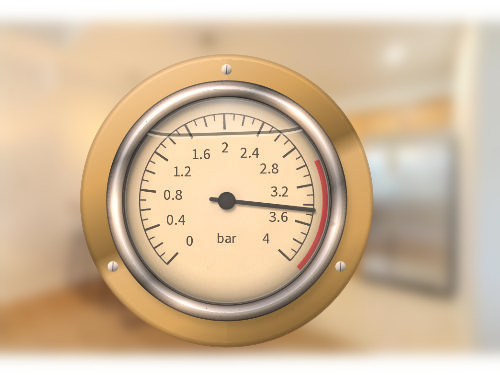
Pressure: value=3.45 unit=bar
